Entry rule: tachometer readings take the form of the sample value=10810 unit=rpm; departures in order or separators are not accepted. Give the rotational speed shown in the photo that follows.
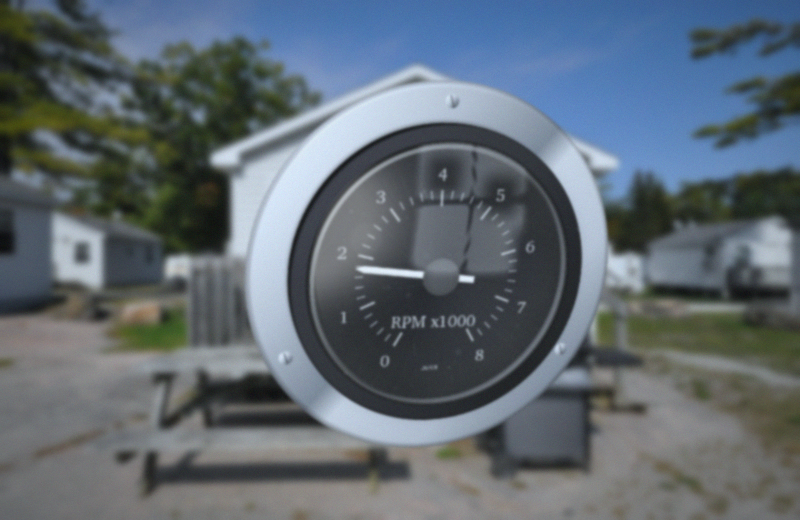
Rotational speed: value=1800 unit=rpm
